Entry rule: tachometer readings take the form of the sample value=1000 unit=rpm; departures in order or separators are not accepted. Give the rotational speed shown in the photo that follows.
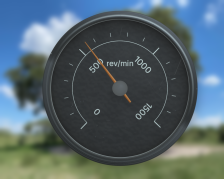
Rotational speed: value=550 unit=rpm
